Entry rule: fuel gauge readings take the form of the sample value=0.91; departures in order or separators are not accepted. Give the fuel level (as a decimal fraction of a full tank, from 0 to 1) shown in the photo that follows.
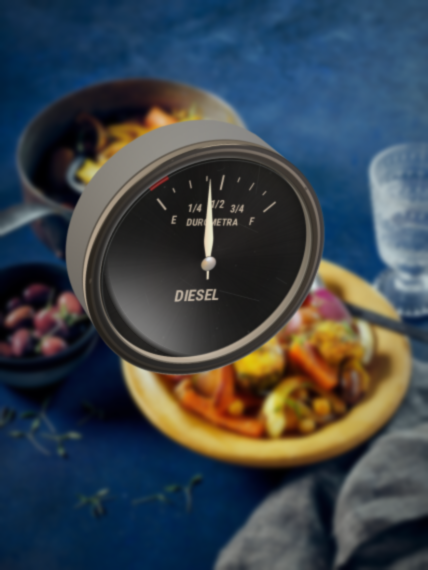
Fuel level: value=0.375
